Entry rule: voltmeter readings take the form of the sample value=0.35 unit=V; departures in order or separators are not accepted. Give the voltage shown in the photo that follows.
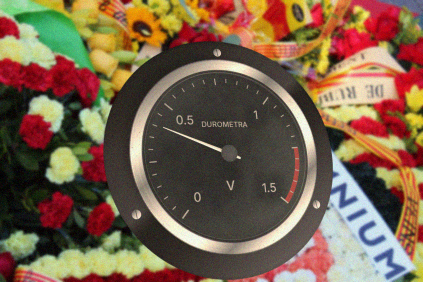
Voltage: value=0.4 unit=V
